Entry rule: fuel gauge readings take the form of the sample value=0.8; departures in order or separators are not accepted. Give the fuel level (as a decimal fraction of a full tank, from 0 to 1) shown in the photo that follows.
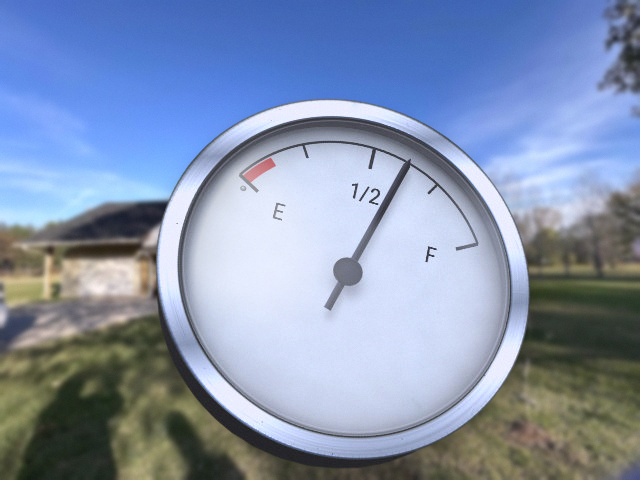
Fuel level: value=0.625
